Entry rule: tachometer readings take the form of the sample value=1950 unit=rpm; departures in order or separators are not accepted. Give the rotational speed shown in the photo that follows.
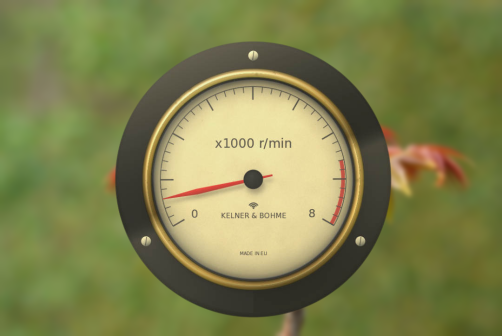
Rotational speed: value=600 unit=rpm
